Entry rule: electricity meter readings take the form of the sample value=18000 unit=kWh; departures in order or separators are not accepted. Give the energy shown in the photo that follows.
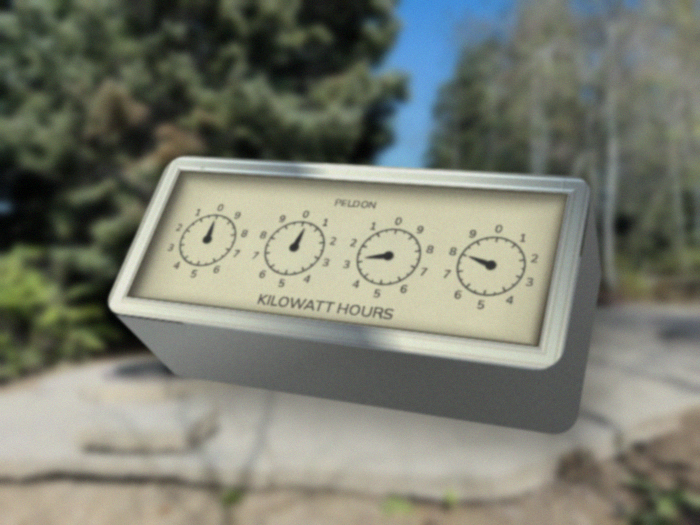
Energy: value=28 unit=kWh
